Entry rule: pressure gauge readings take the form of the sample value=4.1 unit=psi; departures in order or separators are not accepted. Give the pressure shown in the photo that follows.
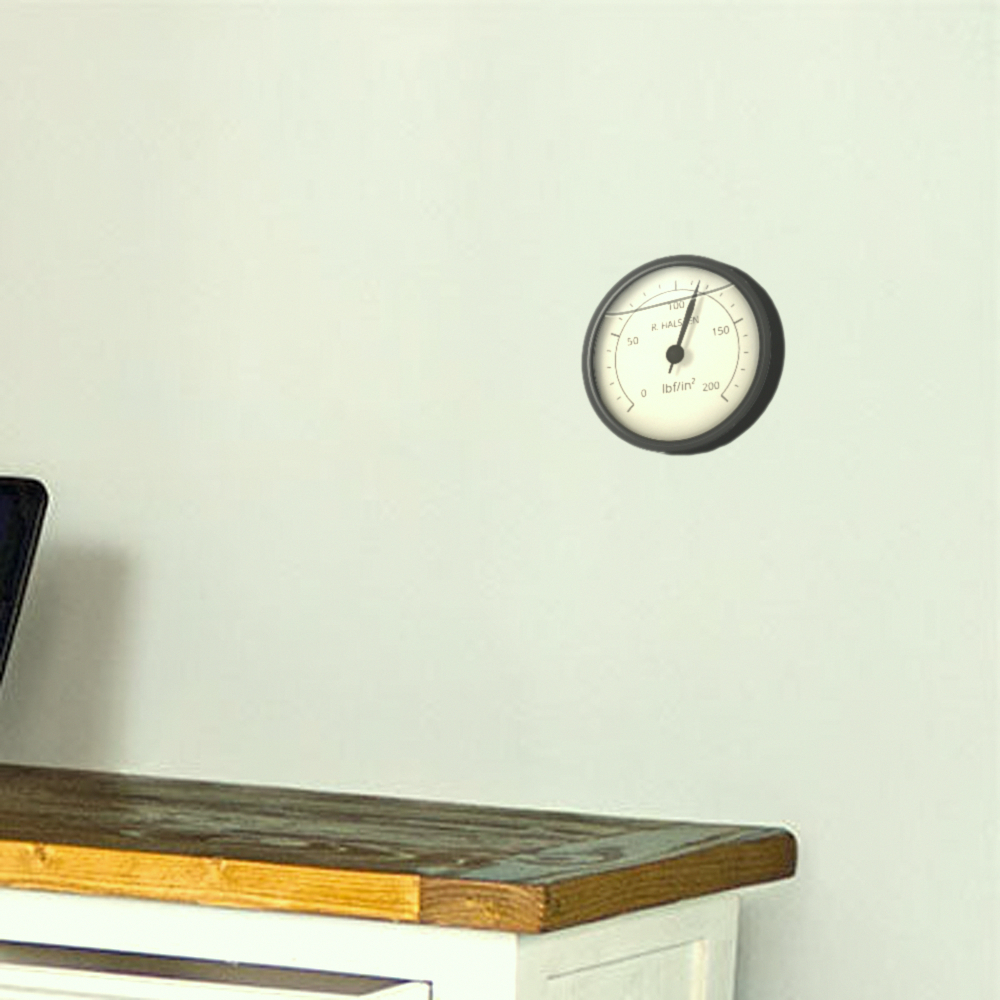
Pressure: value=115 unit=psi
